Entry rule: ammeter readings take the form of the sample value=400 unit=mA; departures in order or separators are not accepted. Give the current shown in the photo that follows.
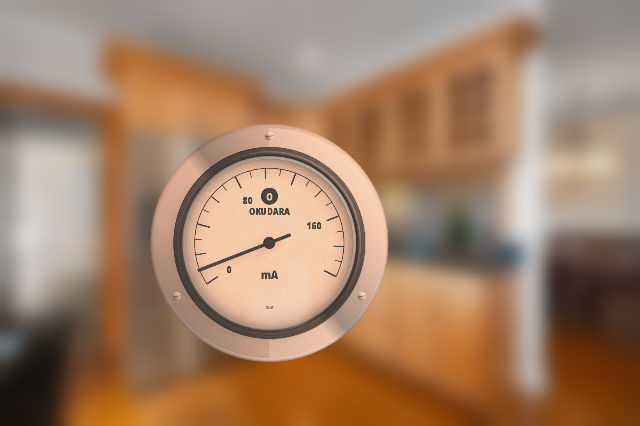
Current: value=10 unit=mA
